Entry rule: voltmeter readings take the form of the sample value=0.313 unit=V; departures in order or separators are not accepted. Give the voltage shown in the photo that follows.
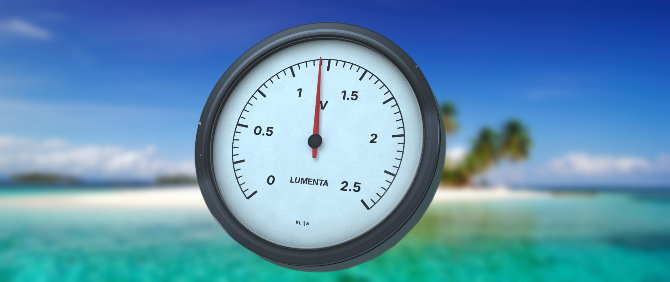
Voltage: value=1.2 unit=V
